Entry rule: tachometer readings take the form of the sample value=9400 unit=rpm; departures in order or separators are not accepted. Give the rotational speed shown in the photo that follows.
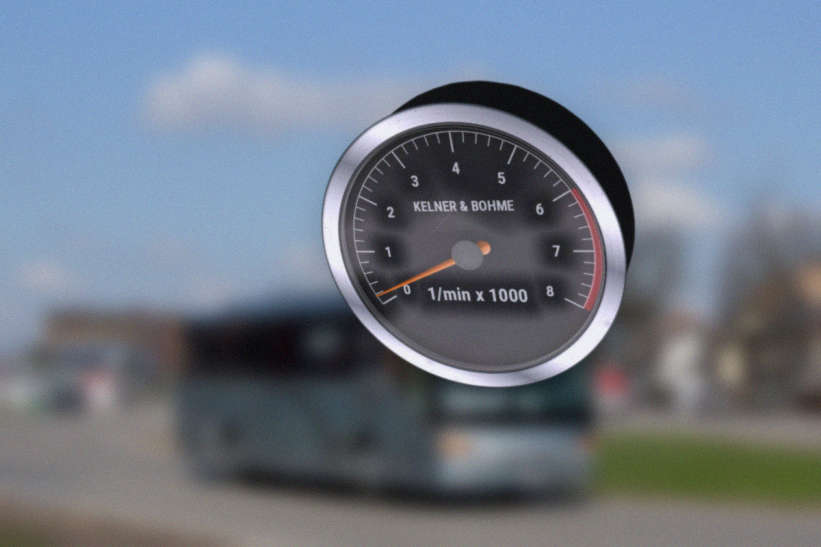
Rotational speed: value=200 unit=rpm
